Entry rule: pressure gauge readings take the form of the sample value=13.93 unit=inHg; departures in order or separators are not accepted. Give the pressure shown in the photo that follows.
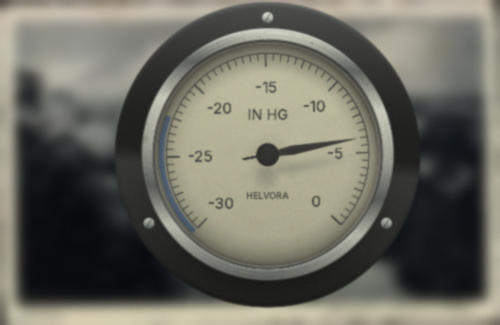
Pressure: value=-6 unit=inHg
